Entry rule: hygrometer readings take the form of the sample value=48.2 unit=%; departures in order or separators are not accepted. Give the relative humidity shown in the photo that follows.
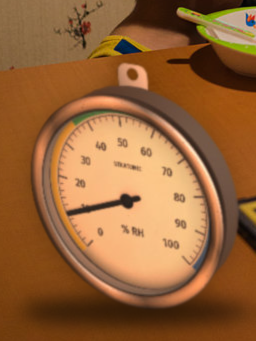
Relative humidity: value=10 unit=%
